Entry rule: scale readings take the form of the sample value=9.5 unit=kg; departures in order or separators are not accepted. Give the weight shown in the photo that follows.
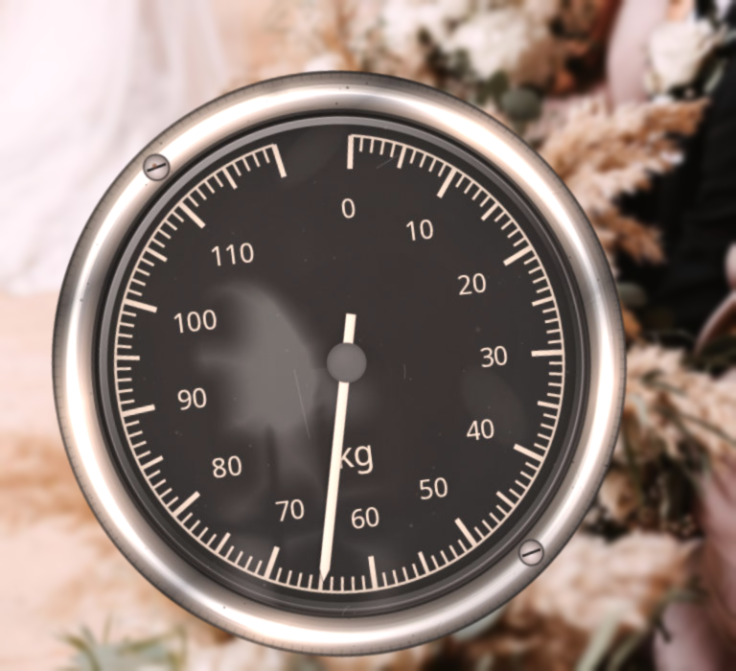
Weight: value=65 unit=kg
